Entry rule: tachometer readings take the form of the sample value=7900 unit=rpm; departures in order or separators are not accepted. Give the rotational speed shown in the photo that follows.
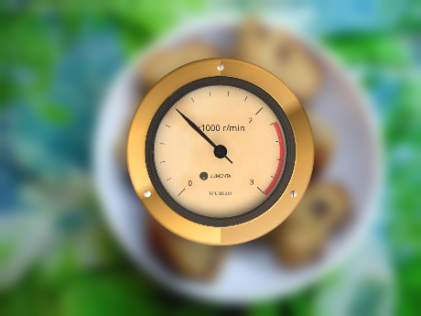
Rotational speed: value=1000 unit=rpm
